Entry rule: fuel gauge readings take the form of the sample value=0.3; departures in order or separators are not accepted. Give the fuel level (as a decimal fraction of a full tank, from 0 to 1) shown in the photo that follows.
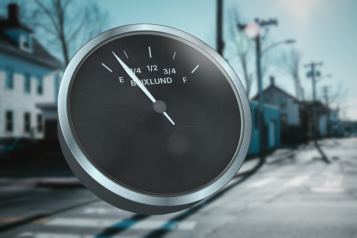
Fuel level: value=0.125
